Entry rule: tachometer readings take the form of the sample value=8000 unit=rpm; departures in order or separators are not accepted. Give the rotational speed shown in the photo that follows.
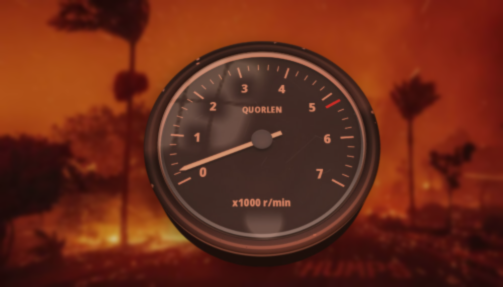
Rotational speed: value=200 unit=rpm
